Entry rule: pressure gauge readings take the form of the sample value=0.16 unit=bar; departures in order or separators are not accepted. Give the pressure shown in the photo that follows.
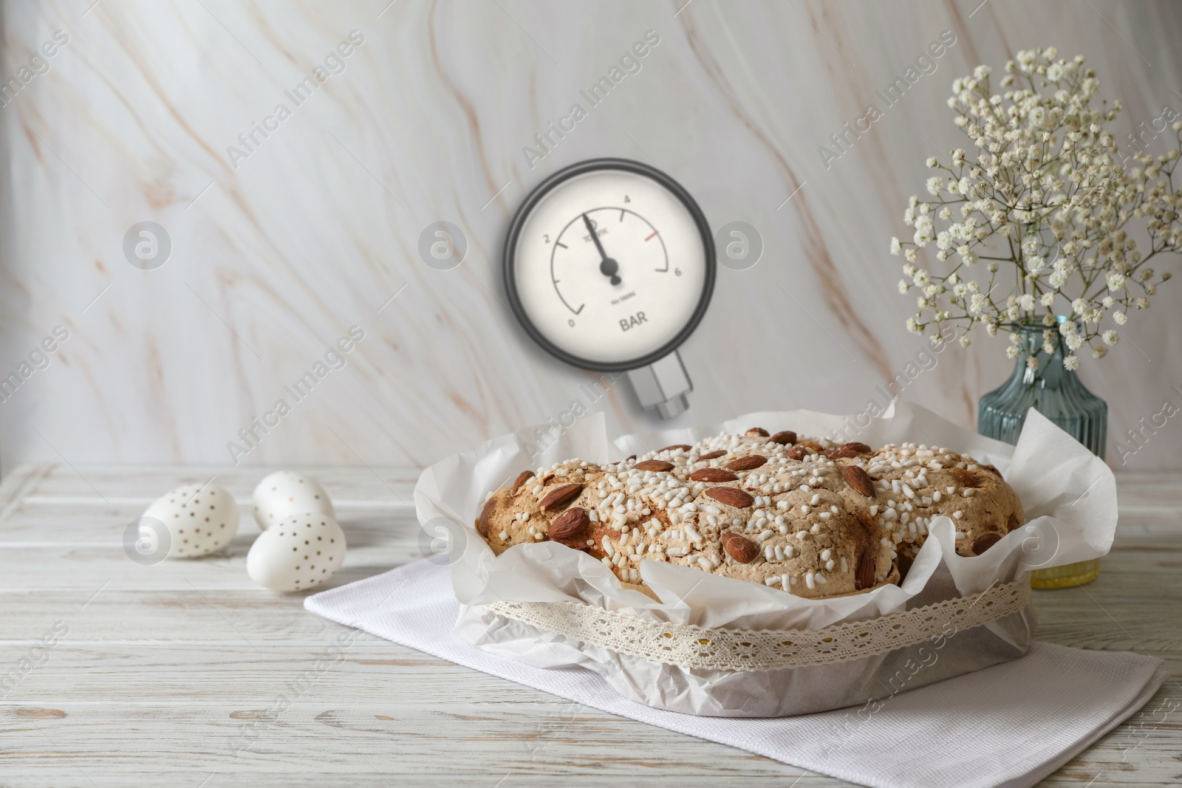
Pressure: value=3 unit=bar
